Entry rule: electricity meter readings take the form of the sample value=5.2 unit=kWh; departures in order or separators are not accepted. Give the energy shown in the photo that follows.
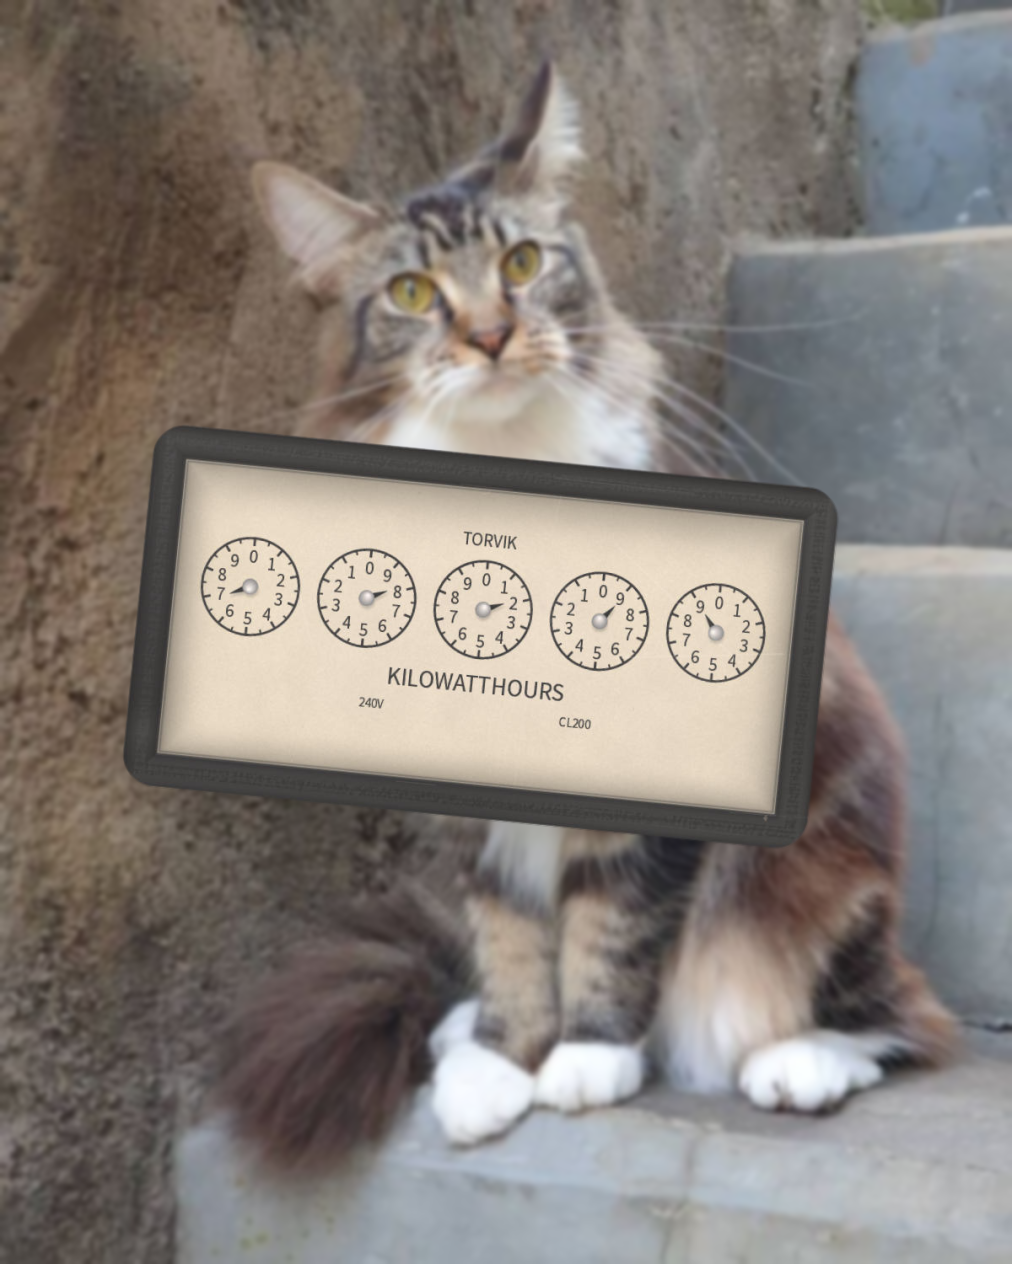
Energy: value=68189 unit=kWh
